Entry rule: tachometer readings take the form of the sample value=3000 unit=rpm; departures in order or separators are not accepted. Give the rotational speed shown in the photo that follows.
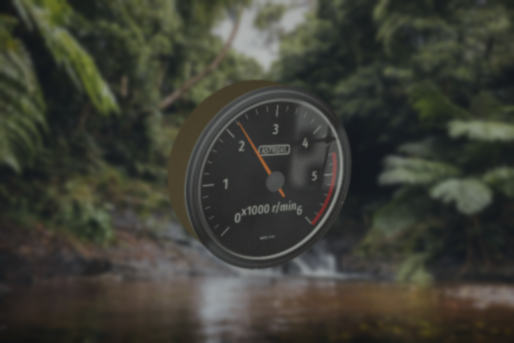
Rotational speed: value=2200 unit=rpm
